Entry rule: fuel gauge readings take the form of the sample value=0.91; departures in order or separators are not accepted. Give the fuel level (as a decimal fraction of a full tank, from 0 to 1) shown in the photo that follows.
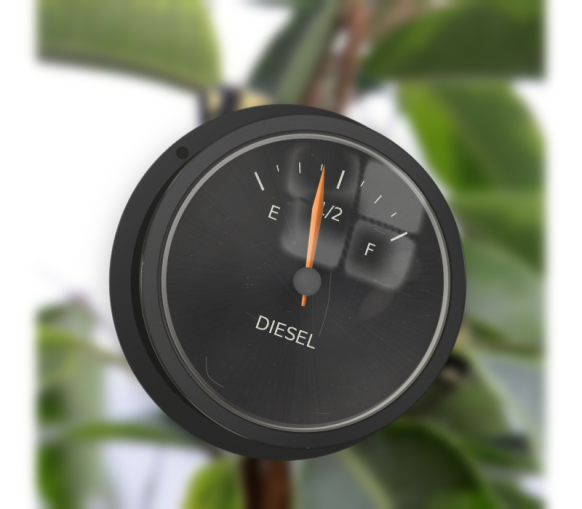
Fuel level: value=0.375
